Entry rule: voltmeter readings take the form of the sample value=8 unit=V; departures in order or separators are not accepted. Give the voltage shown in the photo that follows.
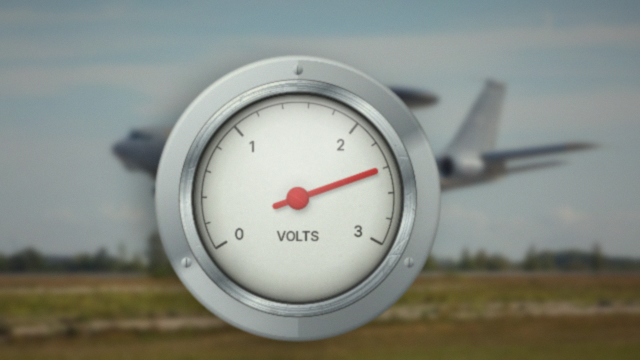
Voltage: value=2.4 unit=V
